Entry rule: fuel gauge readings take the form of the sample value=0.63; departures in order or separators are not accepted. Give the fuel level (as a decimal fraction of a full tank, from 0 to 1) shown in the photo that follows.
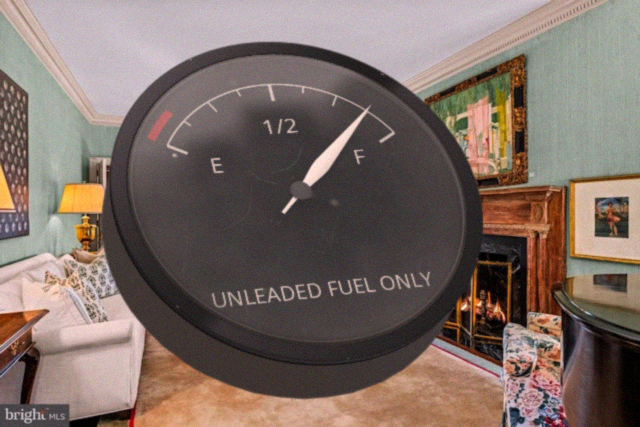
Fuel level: value=0.875
